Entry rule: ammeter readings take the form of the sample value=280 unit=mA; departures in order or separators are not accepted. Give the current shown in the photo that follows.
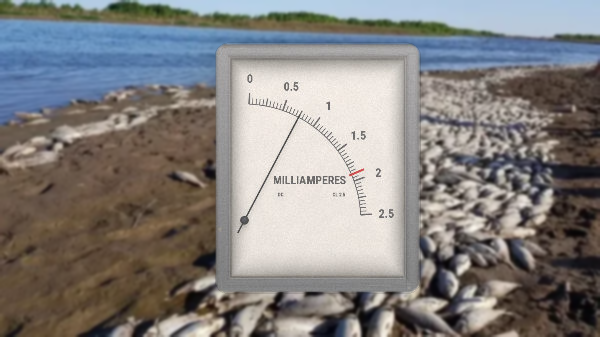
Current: value=0.75 unit=mA
